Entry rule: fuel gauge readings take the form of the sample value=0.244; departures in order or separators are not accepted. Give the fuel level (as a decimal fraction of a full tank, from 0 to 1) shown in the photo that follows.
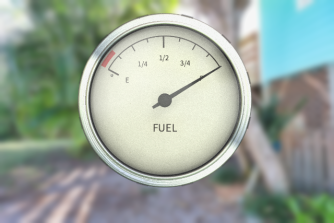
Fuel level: value=1
